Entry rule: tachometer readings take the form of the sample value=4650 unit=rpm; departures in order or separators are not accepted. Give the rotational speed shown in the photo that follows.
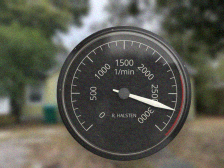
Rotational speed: value=2700 unit=rpm
